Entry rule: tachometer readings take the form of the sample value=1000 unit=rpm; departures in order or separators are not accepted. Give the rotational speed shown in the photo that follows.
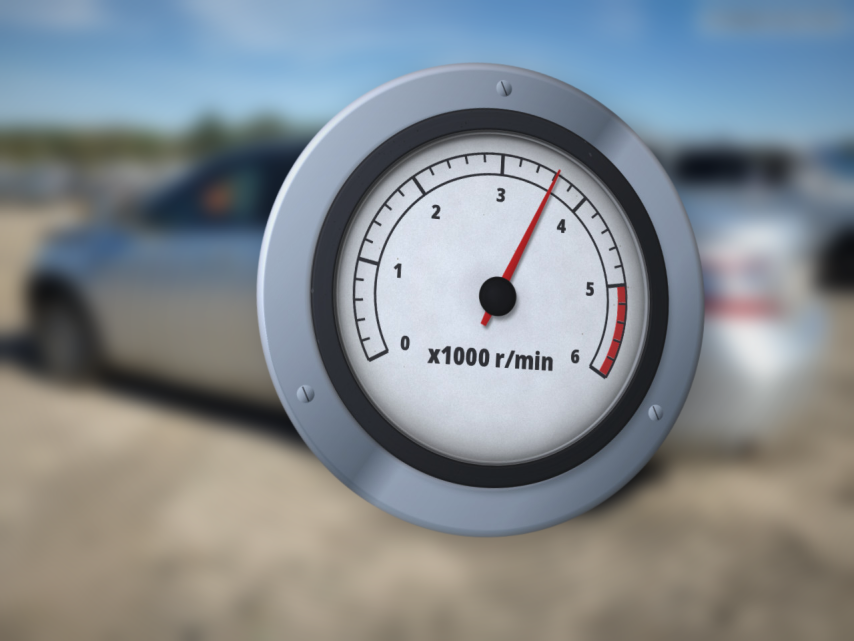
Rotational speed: value=3600 unit=rpm
